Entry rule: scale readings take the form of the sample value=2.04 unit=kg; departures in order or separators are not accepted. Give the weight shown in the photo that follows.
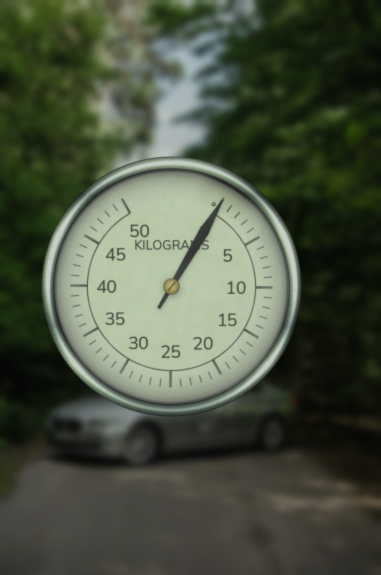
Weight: value=0 unit=kg
